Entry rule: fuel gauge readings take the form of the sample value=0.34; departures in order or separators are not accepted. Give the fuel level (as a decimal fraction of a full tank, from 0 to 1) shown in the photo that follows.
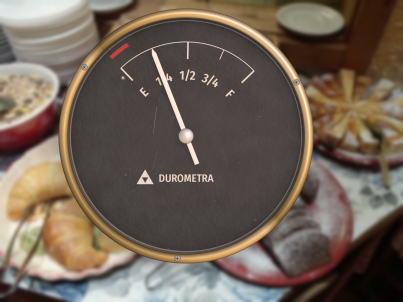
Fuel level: value=0.25
